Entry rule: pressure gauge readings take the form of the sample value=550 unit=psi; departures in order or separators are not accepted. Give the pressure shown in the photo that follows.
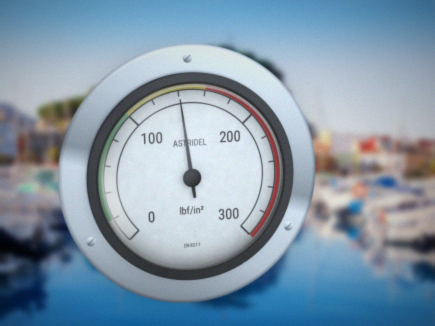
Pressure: value=140 unit=psi
